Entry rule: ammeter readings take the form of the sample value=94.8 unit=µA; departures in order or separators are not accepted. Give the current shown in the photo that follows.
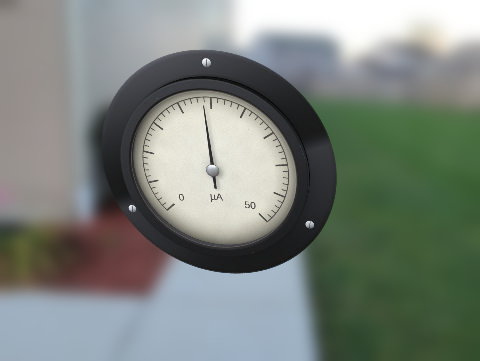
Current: value=24 unit=µA
